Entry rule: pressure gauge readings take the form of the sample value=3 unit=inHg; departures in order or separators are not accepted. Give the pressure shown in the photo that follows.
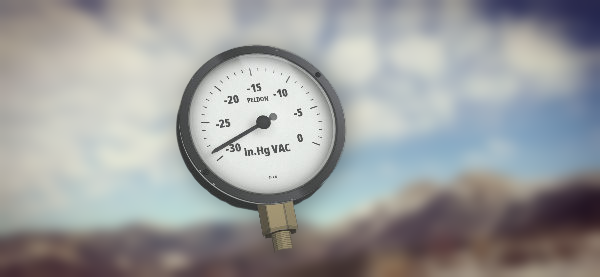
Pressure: value=-29 unit=inHg
